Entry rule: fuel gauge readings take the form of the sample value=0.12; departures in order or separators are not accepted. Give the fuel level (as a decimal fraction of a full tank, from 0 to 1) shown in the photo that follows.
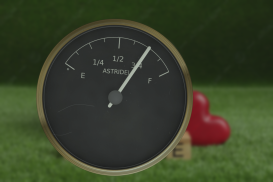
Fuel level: value=0.75
